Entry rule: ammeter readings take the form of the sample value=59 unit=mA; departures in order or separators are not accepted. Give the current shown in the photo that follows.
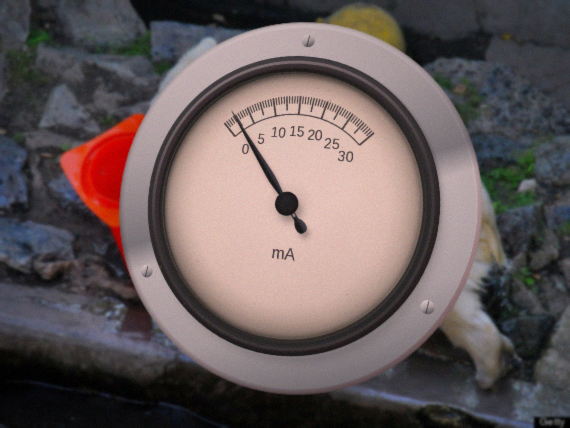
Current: value=2.5 unit=mA
